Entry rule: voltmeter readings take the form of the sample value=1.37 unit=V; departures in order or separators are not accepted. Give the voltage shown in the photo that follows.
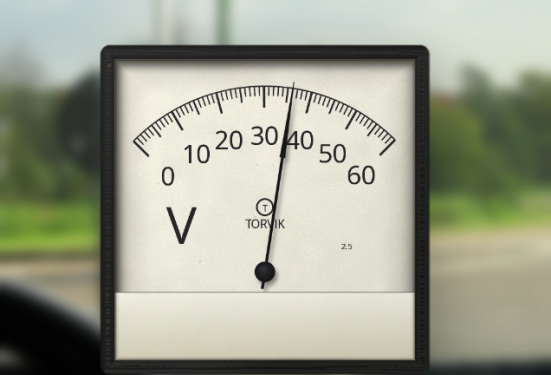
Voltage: value=36 unit=V
